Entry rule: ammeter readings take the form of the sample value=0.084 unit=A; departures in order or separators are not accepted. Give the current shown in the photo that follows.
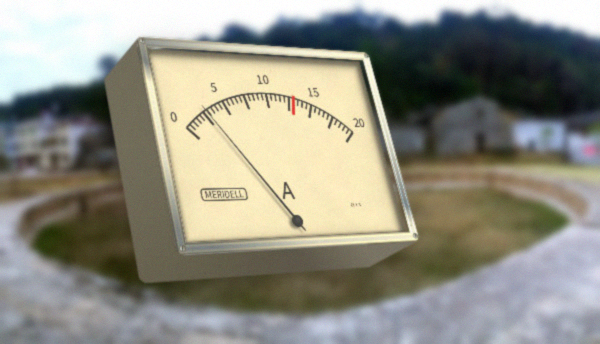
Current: value=2.5 unit=A
